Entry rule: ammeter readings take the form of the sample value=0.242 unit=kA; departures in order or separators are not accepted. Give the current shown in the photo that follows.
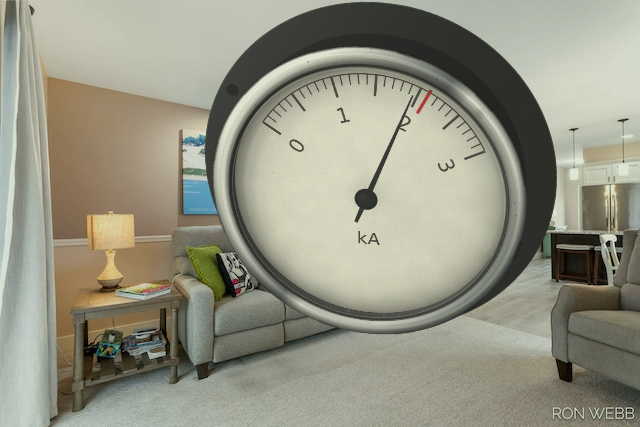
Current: value=1.95 unit=kA
